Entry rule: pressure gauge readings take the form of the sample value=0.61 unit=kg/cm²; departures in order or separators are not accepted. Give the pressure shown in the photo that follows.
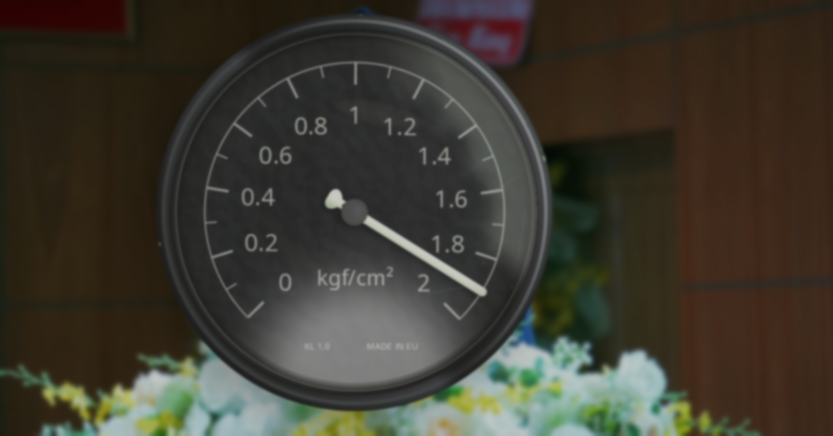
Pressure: value=1.9 unit=kg/cm²
